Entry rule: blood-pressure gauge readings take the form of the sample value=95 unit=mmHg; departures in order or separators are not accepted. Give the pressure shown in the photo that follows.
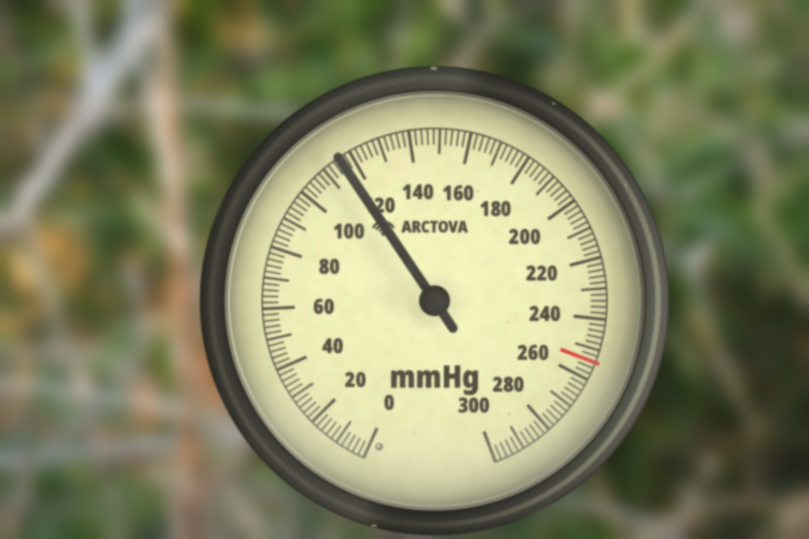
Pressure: value=116 unit=mmHg
